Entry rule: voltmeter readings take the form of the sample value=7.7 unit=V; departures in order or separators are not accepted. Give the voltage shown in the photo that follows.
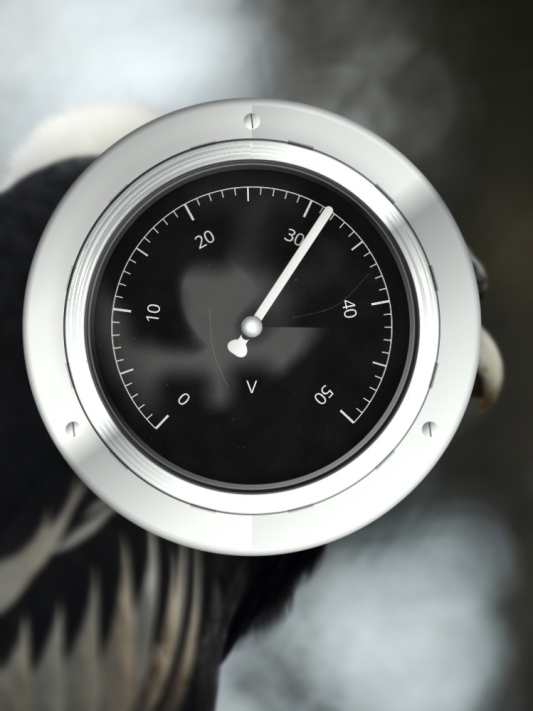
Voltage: value=31.5 unit=V
